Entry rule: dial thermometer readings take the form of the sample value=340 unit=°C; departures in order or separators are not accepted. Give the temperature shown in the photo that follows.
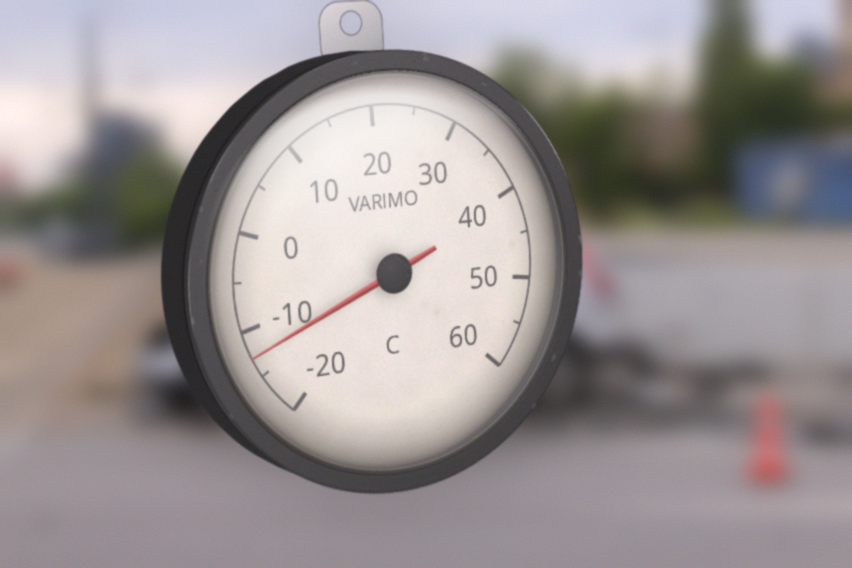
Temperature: value=-12.5 unit=°C
